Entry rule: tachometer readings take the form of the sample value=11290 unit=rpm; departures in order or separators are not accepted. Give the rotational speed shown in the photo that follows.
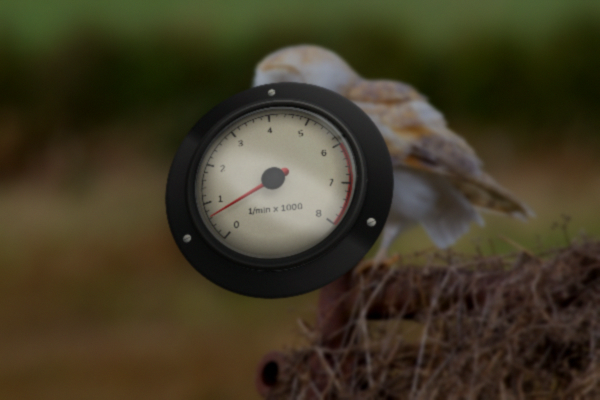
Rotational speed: value=600 unit=rpm
